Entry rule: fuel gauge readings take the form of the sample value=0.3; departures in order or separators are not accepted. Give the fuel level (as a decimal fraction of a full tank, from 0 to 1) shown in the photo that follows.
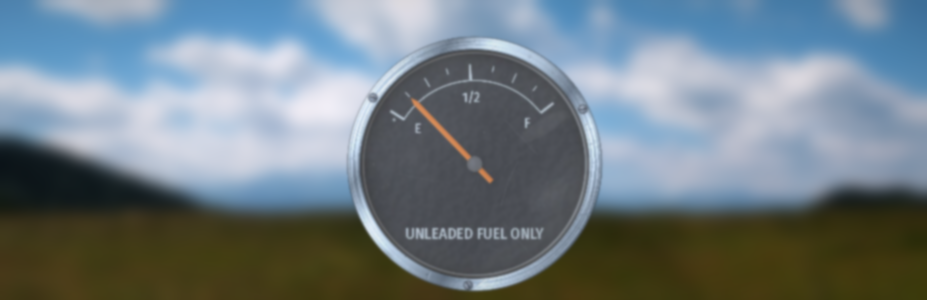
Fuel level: value=0.125
